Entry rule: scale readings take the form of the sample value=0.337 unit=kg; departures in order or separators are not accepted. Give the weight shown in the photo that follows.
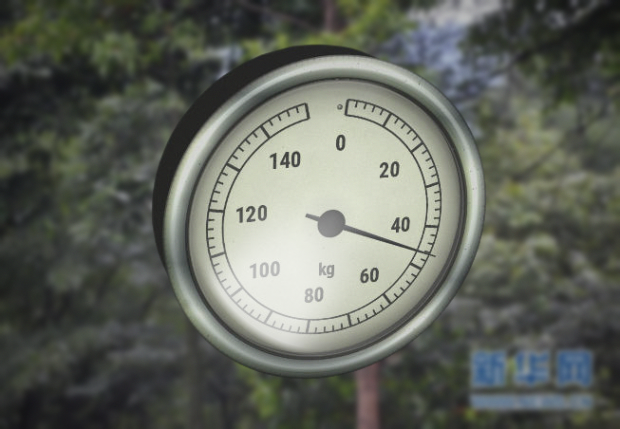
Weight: value=46 unit=kg
